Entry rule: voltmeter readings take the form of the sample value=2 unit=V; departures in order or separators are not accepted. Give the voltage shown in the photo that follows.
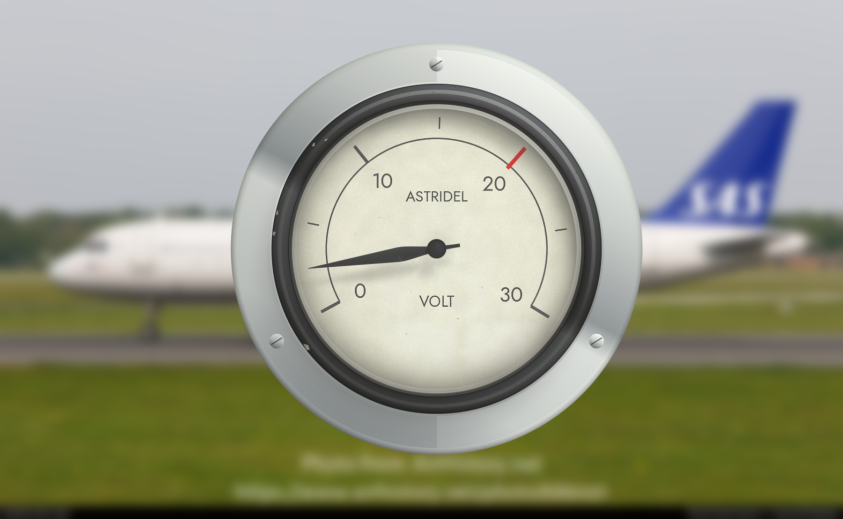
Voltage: value=2.5 unit=V
